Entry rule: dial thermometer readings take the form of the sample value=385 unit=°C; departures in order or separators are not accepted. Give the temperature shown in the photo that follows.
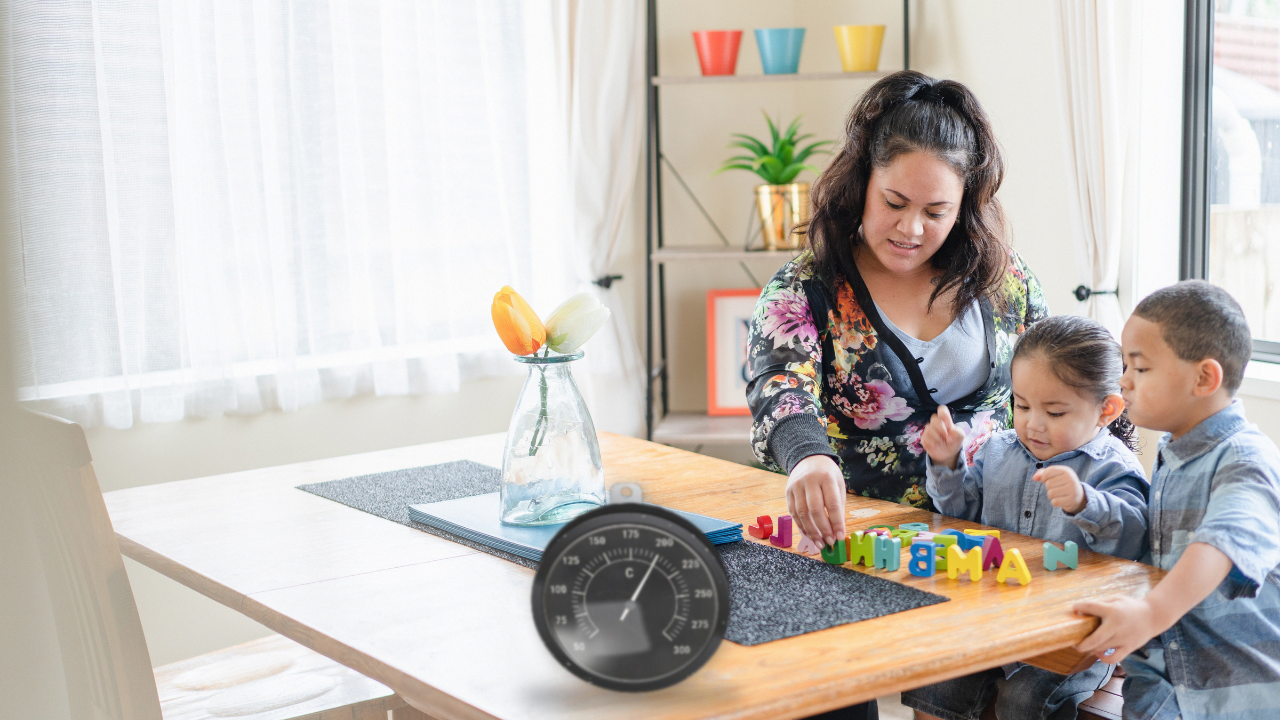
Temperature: value=200 unit=°C
